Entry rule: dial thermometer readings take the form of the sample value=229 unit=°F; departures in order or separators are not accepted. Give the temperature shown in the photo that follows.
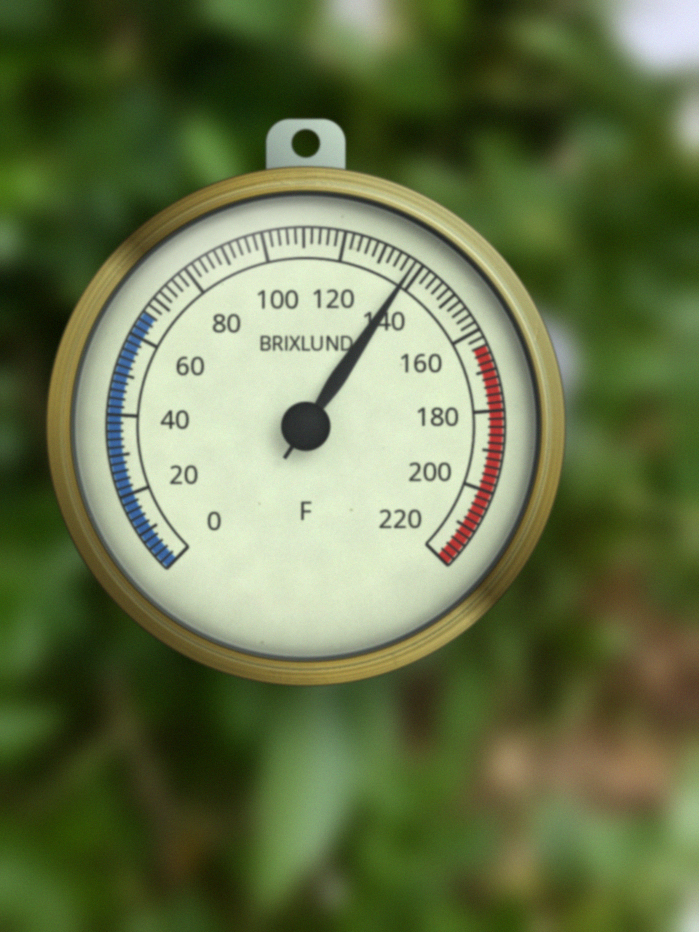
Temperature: value=138 unit=°F
